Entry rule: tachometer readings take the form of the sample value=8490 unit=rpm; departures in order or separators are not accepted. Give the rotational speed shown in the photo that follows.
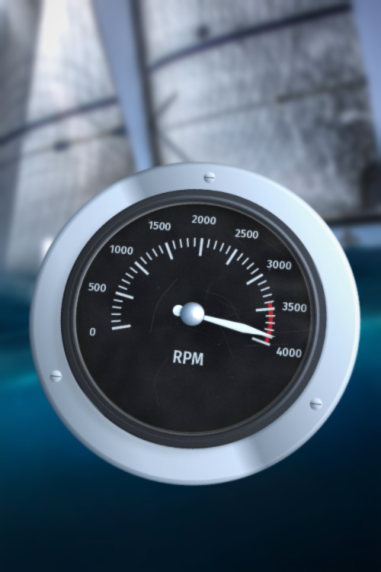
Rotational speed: value=3900 unit=rpm
